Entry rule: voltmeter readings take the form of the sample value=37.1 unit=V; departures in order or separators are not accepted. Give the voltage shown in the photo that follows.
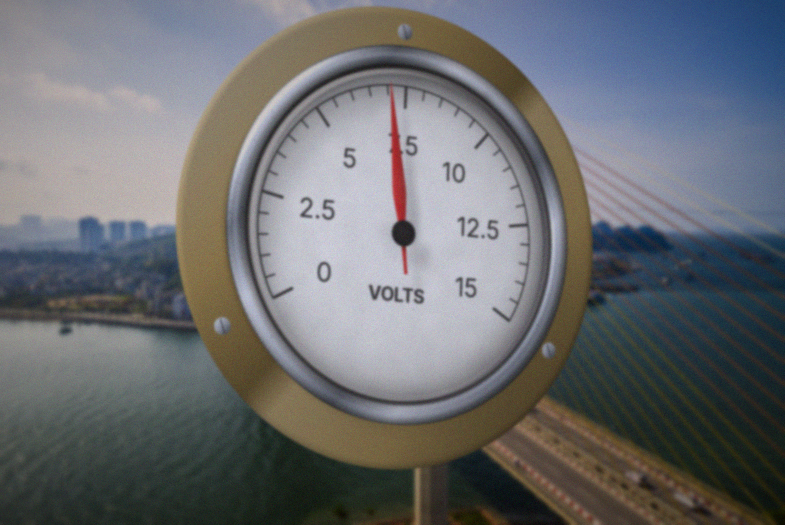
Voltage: value=7 unit=V
